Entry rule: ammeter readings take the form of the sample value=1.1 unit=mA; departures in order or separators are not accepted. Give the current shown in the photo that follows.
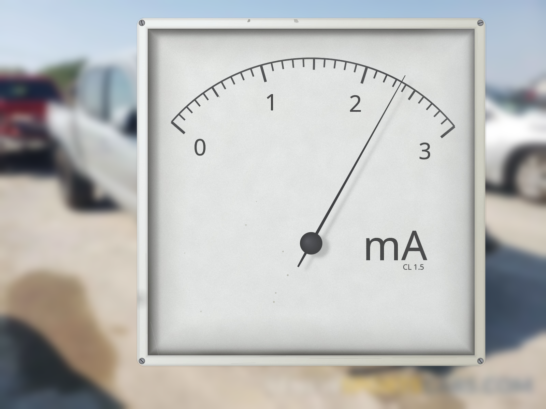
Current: value=2.35 unit=mA
